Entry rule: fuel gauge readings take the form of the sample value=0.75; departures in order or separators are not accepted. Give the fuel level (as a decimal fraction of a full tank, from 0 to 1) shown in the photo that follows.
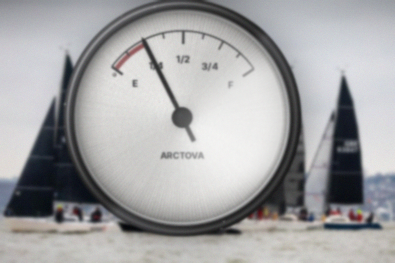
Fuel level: value=0.25
